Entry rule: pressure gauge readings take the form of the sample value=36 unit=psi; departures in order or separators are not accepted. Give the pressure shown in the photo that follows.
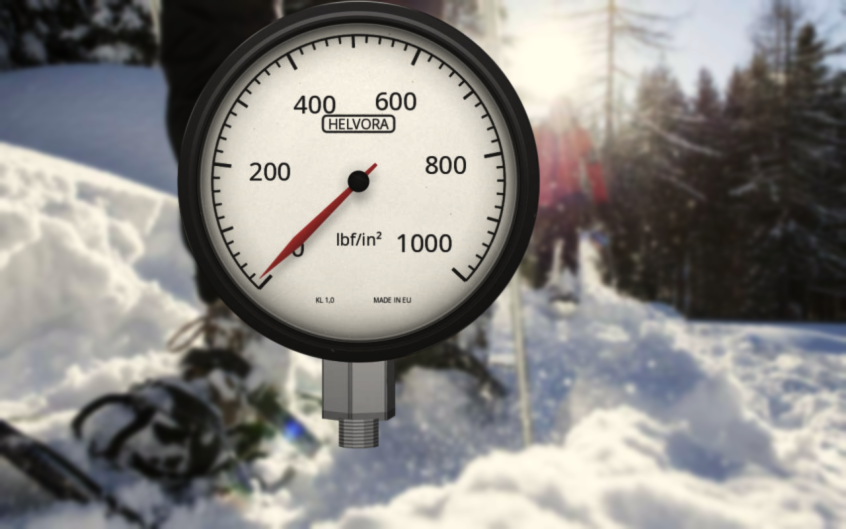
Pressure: value=10 unit=psi
